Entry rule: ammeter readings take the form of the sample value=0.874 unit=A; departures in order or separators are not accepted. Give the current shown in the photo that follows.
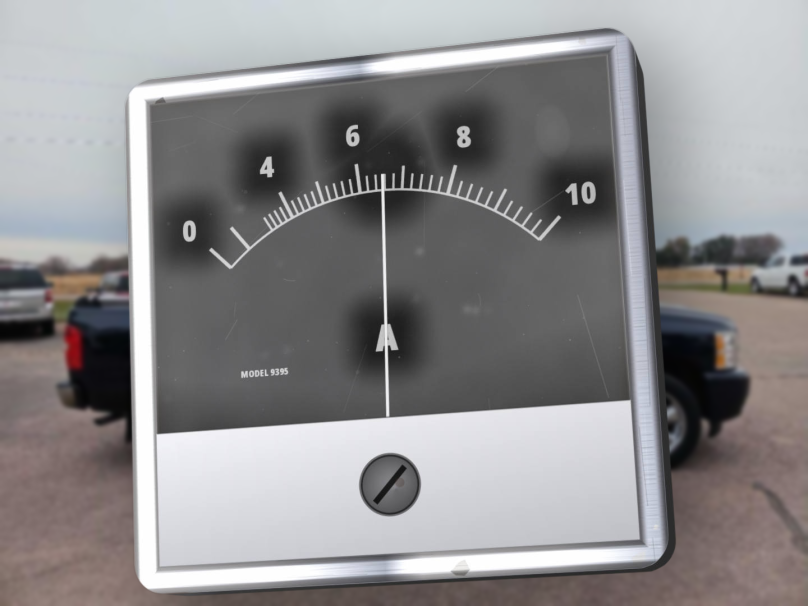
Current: value=6.6 unit=A
